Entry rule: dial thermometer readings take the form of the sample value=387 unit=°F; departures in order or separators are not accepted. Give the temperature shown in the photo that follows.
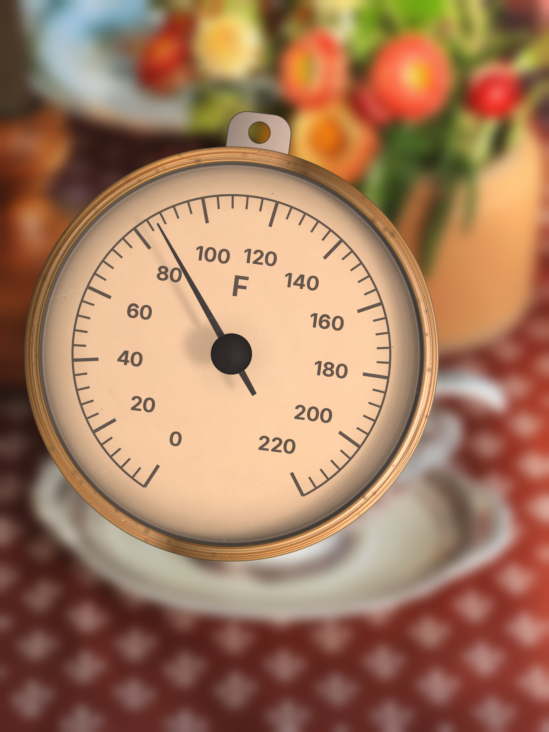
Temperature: value=86 unit=°F
